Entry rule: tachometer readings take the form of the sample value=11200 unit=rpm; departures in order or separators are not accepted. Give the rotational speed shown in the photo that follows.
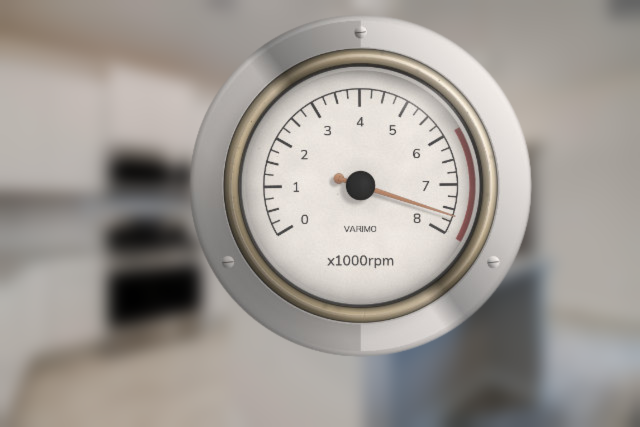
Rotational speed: value=7625 unit=rpm
